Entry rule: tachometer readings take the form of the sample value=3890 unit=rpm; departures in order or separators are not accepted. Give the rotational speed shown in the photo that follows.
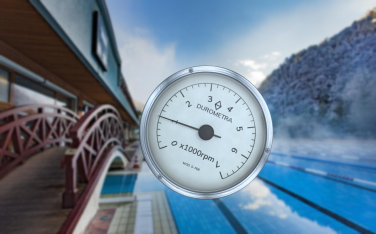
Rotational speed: value=1000 unit=rpm
